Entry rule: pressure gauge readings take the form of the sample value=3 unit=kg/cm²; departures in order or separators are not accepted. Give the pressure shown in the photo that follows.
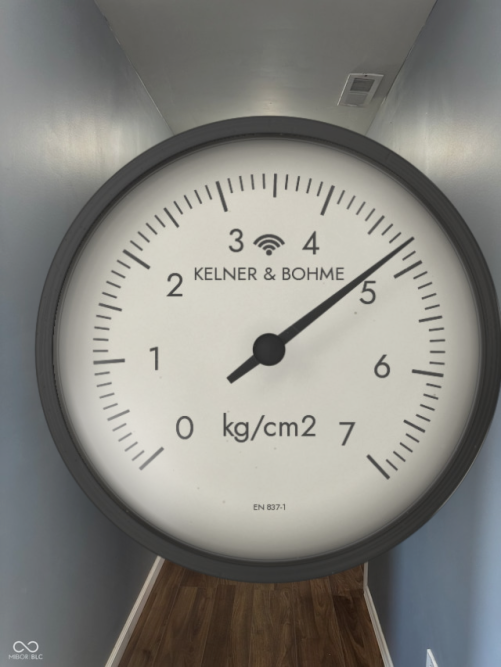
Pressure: value=4.8 unit=kg/cm²
